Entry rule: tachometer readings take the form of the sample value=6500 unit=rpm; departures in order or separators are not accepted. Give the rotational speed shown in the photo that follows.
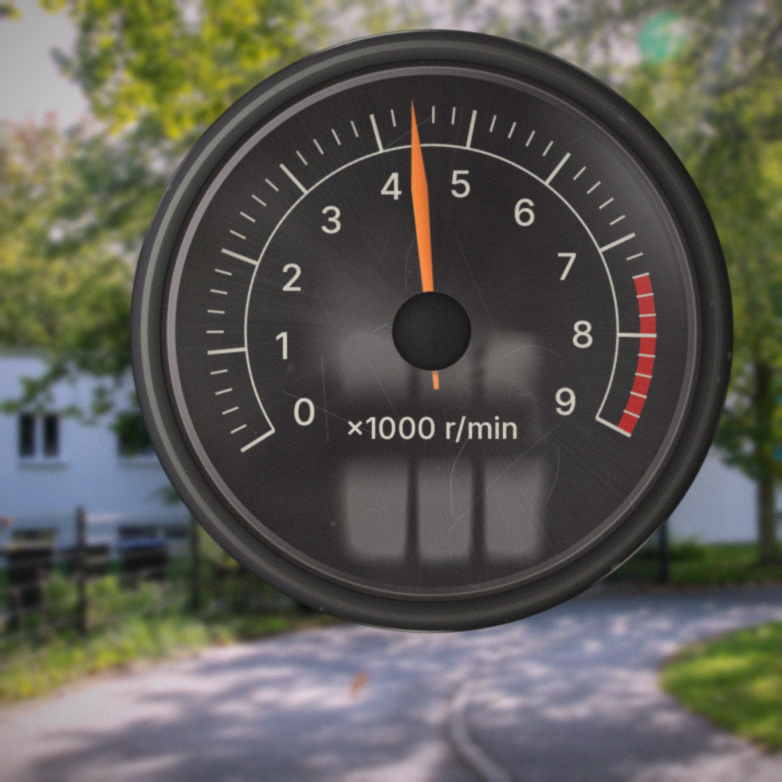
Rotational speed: value=4400 unit=rpm
